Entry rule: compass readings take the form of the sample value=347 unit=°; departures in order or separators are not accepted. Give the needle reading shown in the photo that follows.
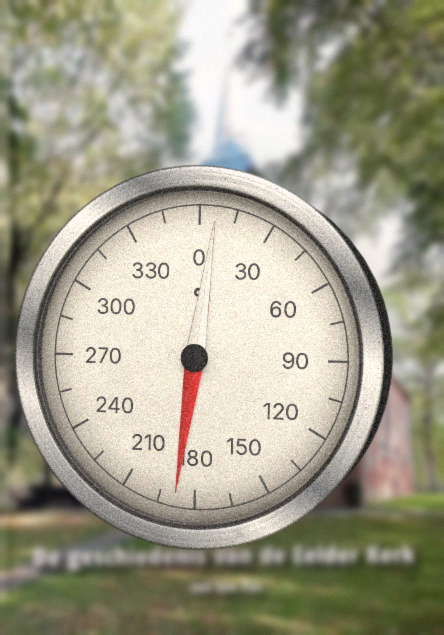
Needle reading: value=187.5 unit=°
